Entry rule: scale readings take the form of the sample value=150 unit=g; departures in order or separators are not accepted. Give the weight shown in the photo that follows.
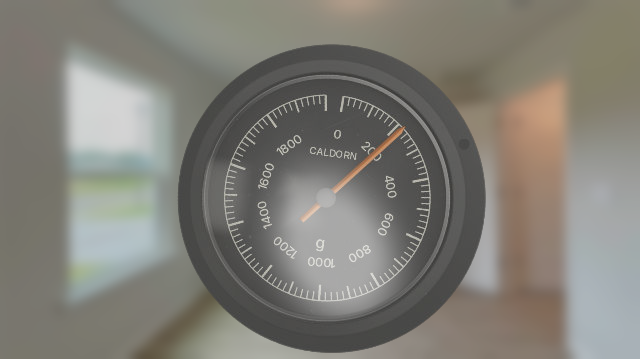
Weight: value=220 unit=g
